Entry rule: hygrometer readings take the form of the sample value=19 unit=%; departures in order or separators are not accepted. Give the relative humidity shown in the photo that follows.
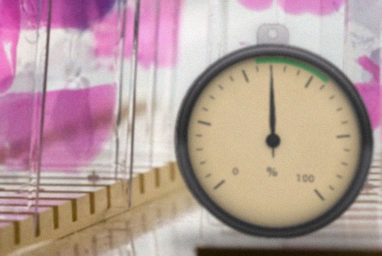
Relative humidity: value=48 unit=%
